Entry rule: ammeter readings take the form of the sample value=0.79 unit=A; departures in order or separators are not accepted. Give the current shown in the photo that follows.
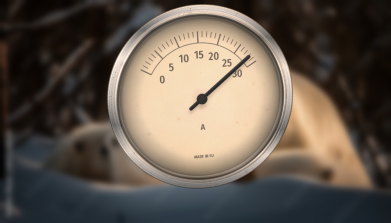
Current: value=28 unit=A
